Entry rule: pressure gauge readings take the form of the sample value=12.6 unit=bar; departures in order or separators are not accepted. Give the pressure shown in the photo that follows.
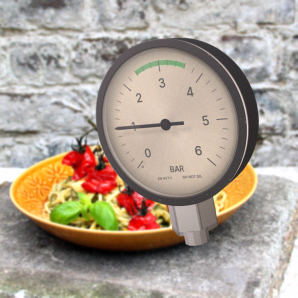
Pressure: value=1 unit=bar
